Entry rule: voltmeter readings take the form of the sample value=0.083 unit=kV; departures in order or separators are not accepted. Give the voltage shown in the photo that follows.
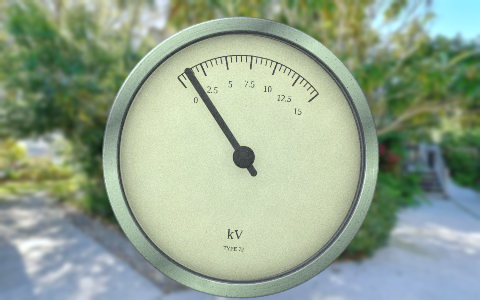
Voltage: value=1 unit=kV
